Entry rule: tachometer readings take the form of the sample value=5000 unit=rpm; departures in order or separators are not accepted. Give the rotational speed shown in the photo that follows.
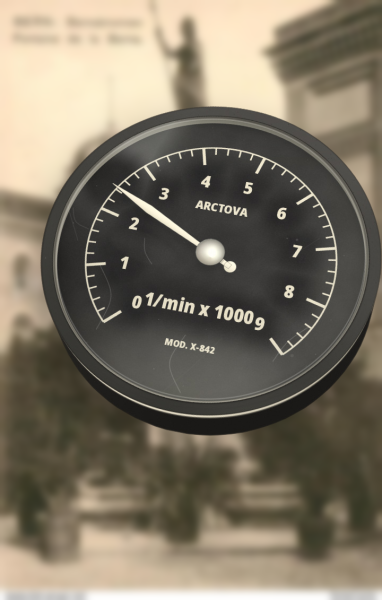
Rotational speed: value=2400 unit=rpm
